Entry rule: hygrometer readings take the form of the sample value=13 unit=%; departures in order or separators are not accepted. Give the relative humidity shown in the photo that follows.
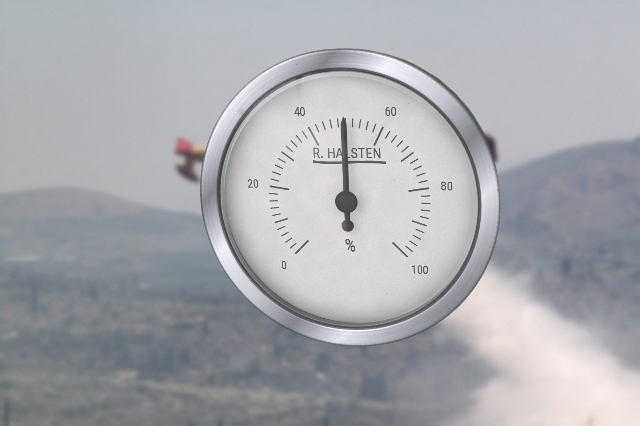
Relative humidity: value=50 unit=%
